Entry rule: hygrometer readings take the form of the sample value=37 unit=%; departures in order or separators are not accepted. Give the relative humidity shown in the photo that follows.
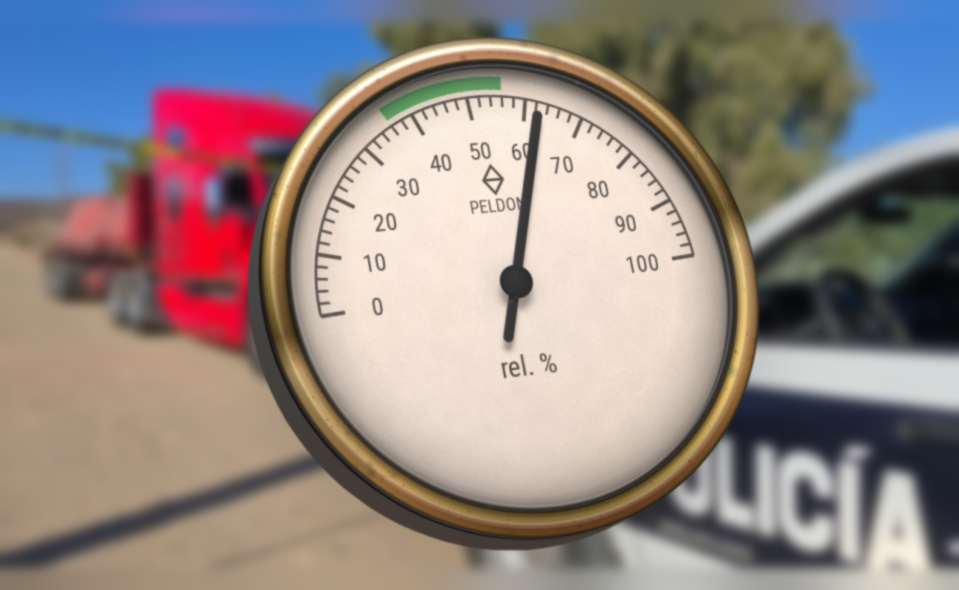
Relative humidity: value=62 unit=%
